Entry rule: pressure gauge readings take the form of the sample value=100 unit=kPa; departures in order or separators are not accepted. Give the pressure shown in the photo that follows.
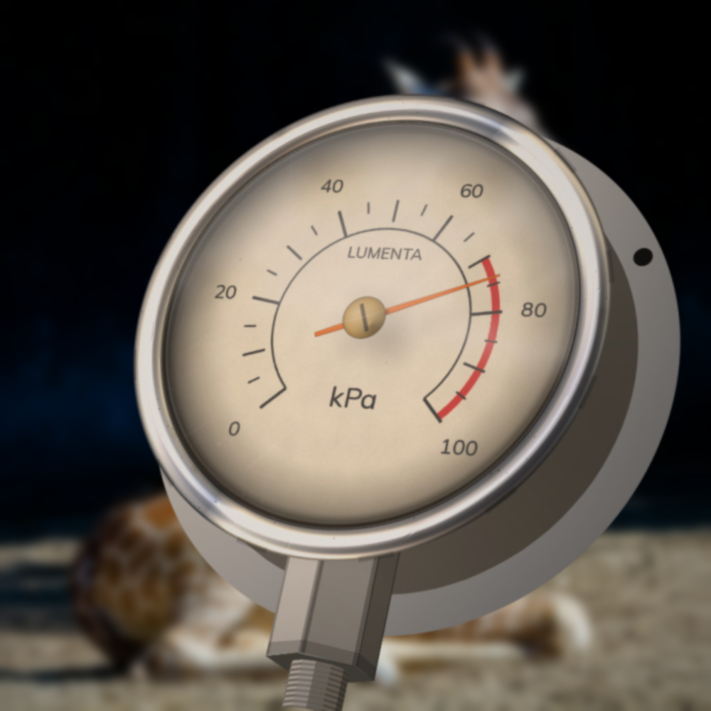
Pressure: value=75 unit=kPa
